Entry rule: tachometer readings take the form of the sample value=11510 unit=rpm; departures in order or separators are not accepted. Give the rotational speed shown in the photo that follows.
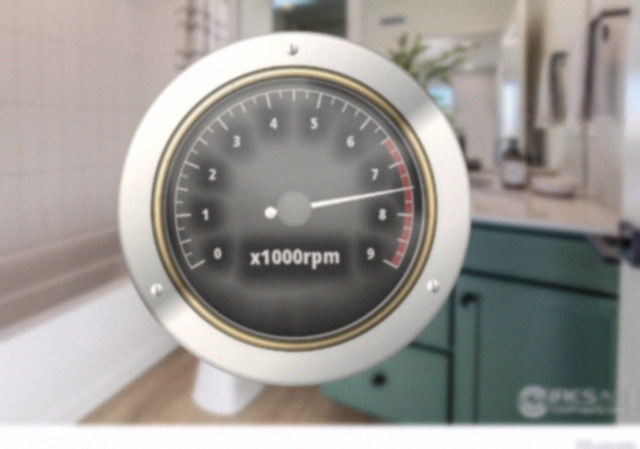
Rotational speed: value=7500 unit=rpm
